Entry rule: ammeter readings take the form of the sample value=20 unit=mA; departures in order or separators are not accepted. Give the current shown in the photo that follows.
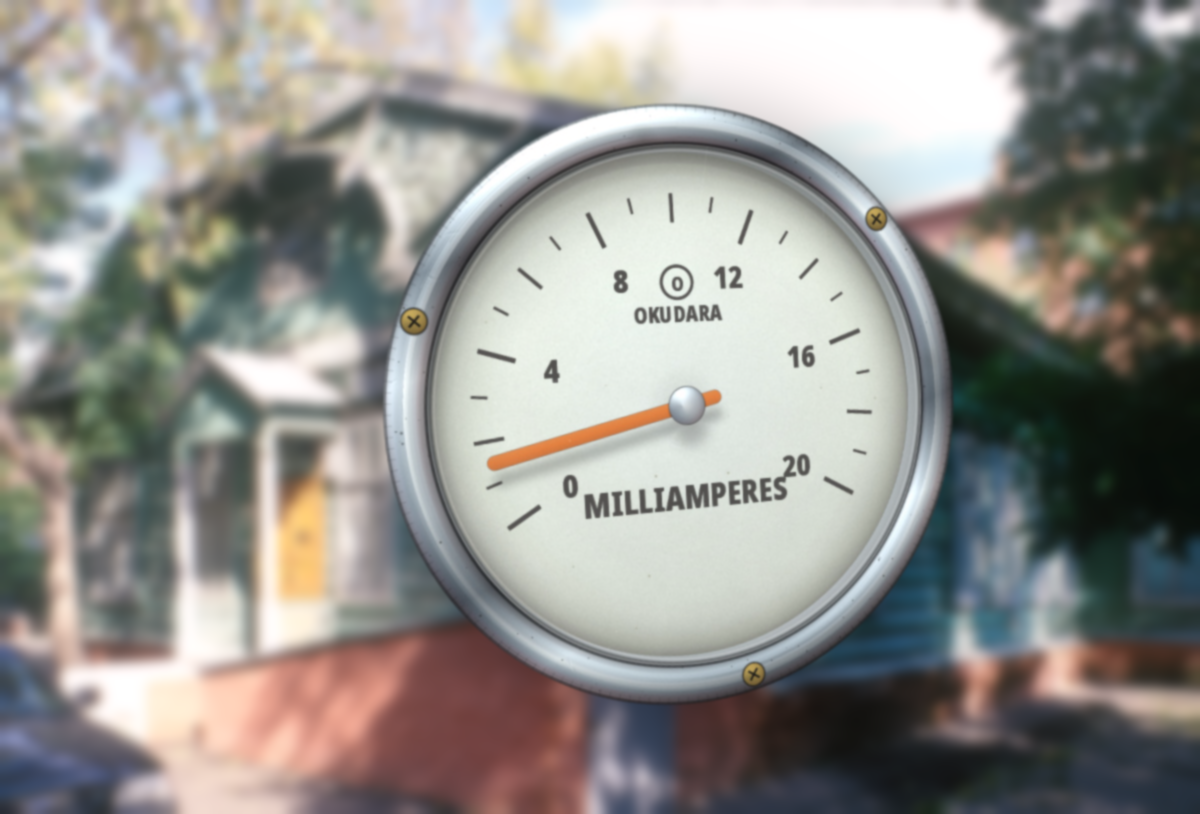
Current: value=1.5 unit=mA
